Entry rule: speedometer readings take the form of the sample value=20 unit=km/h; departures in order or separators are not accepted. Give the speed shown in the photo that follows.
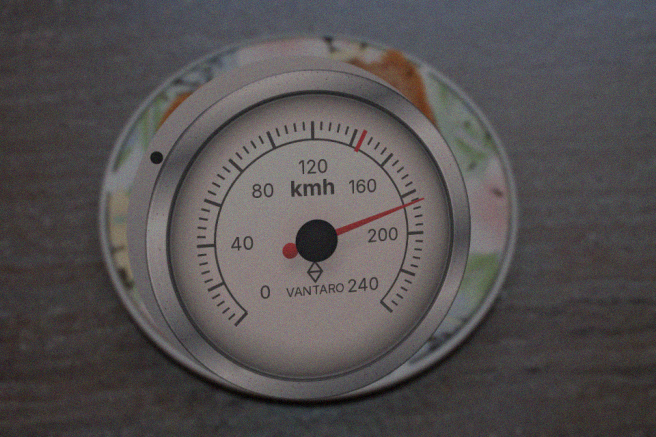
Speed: value=184 unit=km/h
